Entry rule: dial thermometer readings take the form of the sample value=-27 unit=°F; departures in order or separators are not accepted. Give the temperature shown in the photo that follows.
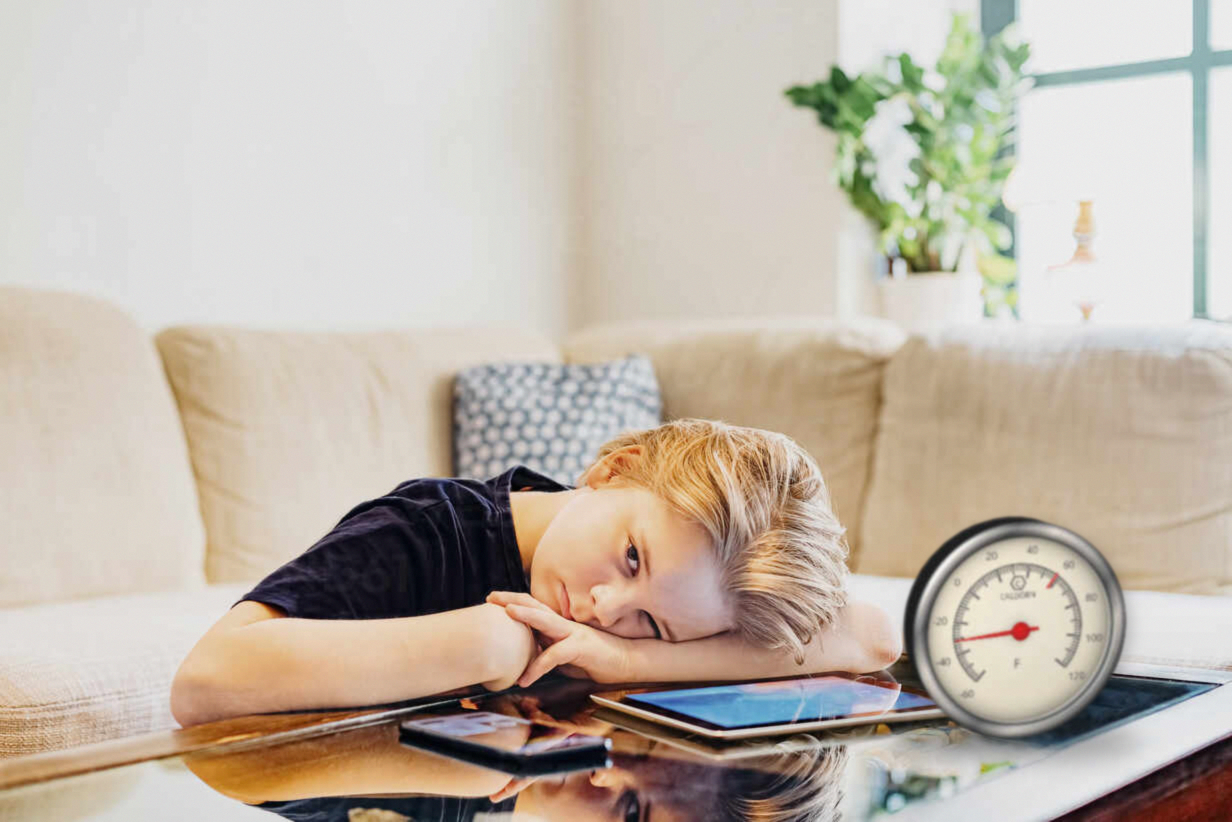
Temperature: value=-30 unit=°F
